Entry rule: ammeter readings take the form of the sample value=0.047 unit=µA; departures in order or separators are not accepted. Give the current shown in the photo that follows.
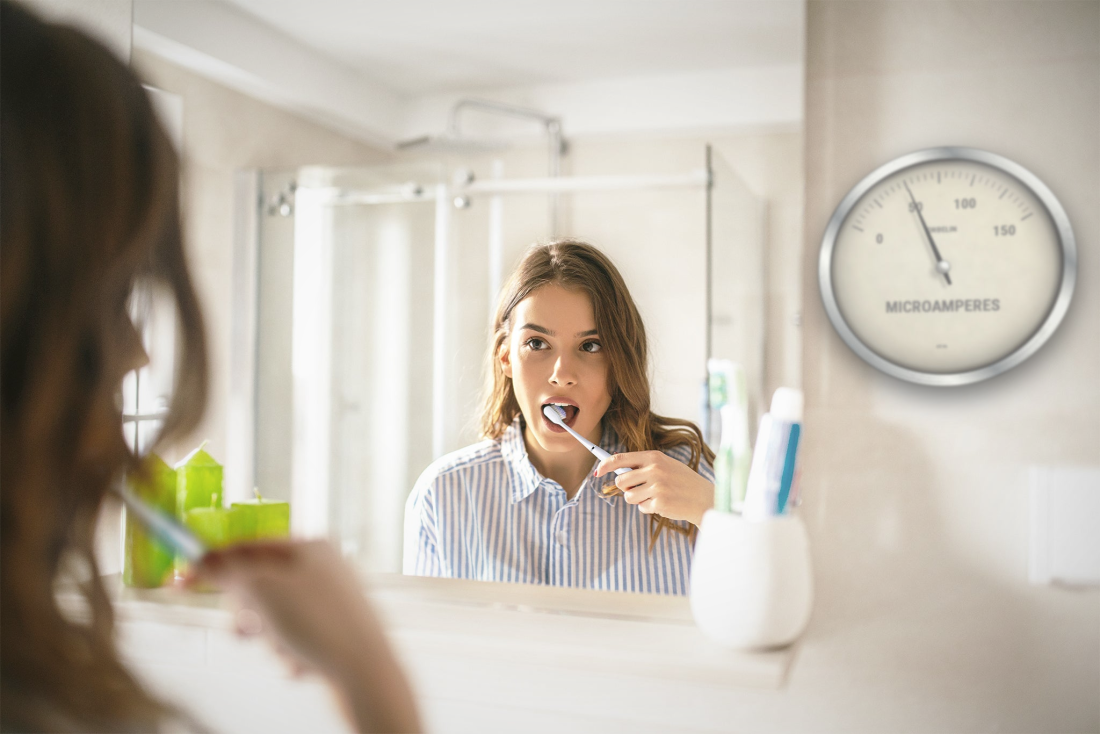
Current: value=50 unit=µA
